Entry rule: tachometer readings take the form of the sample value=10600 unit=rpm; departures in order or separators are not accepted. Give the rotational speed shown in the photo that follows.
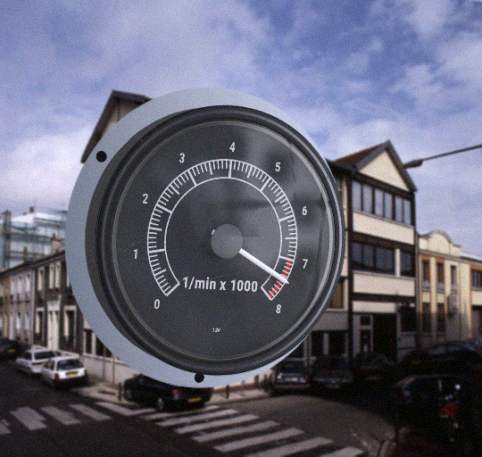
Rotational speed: value=7500 unit=rpm
